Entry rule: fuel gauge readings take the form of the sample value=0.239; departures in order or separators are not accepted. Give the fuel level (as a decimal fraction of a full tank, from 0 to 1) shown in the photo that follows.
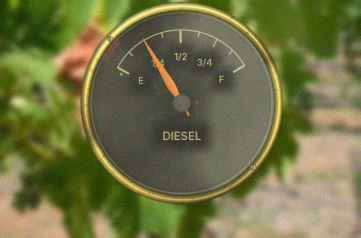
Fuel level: value=0.25
